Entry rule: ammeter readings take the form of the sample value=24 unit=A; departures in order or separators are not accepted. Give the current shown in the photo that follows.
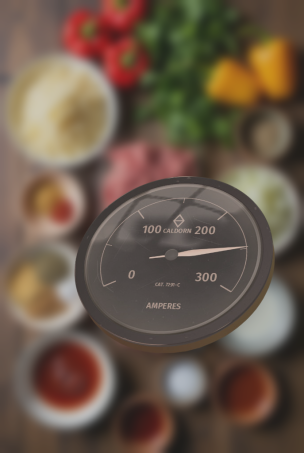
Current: value=250 unit=A
